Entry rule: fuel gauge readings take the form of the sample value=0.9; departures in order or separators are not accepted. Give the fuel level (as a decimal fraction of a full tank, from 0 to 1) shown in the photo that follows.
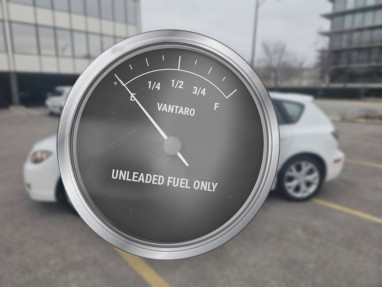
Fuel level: value=0
